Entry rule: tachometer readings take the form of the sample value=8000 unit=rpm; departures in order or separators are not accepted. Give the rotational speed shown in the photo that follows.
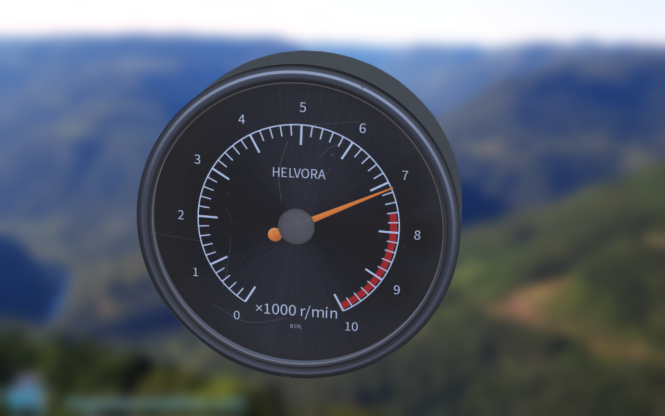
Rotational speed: value=7100 unit=rpm
